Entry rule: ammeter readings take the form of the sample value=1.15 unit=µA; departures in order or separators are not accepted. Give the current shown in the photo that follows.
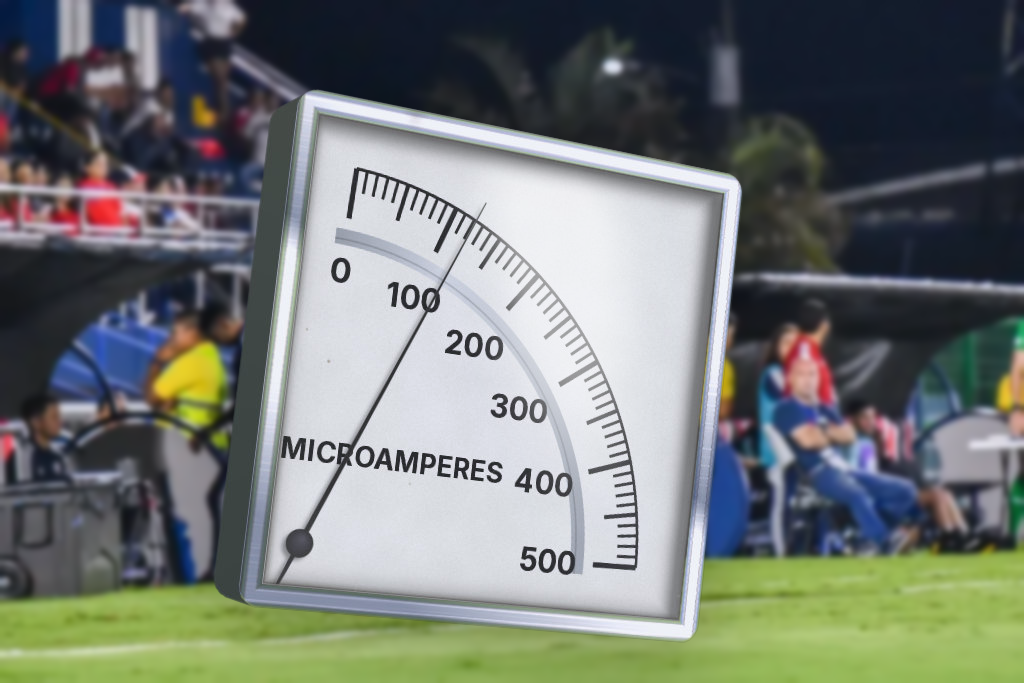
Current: value=120 unit=µA
